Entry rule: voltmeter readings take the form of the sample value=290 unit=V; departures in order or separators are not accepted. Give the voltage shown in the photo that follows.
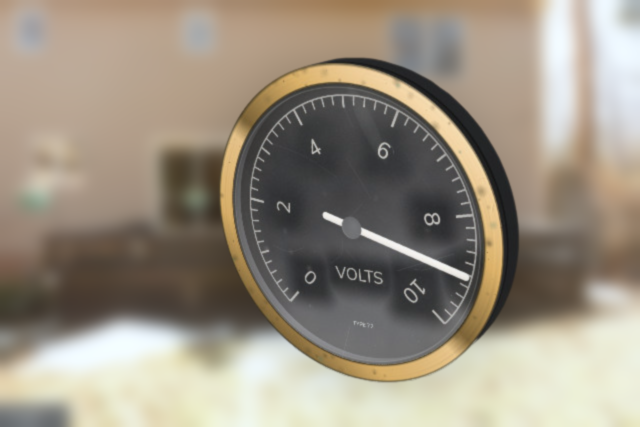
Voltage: value=9 unit=V
